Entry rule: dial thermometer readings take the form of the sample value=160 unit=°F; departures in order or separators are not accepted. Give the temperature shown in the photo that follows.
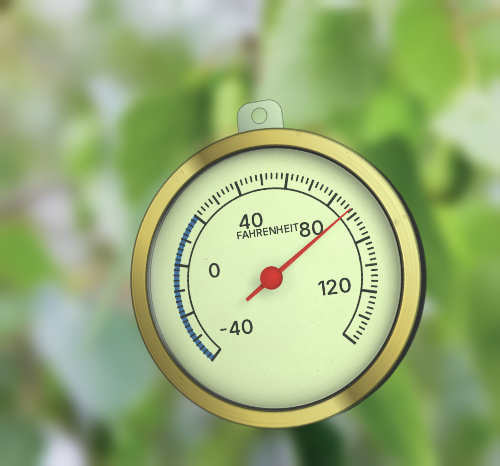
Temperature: value=88 unit=°F
